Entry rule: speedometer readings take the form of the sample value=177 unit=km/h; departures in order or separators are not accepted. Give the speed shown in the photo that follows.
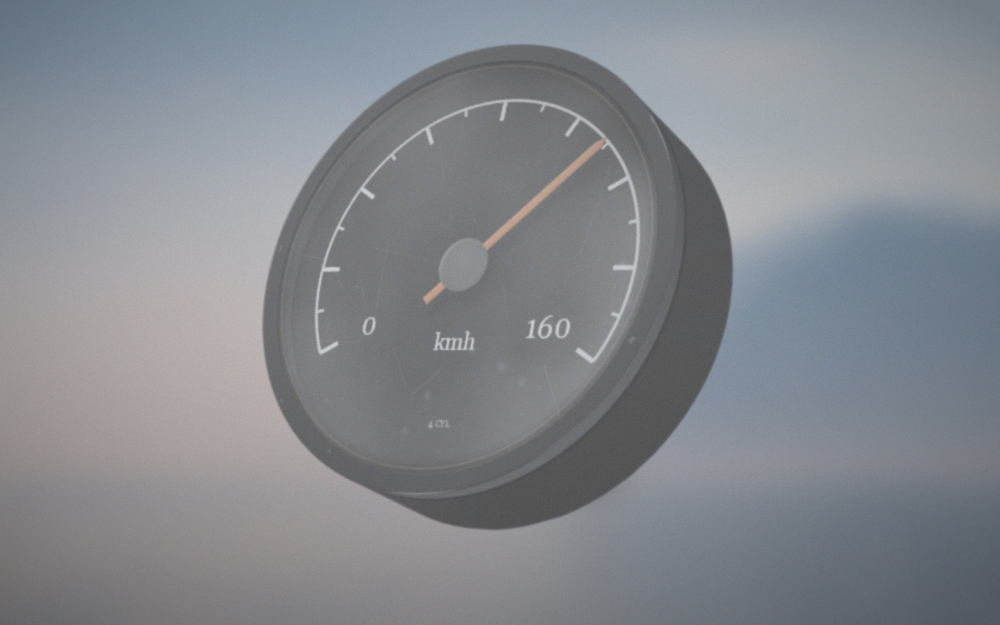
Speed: value=110 unit=km/h
